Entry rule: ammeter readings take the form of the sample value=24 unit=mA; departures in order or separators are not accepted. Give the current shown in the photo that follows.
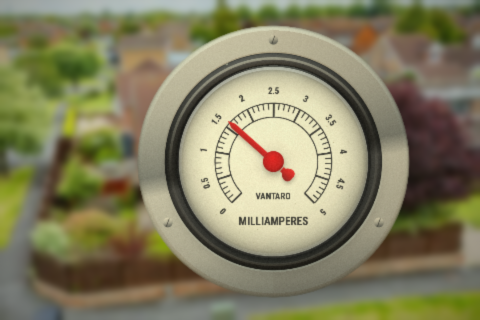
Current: value=1.6 unit=mA
